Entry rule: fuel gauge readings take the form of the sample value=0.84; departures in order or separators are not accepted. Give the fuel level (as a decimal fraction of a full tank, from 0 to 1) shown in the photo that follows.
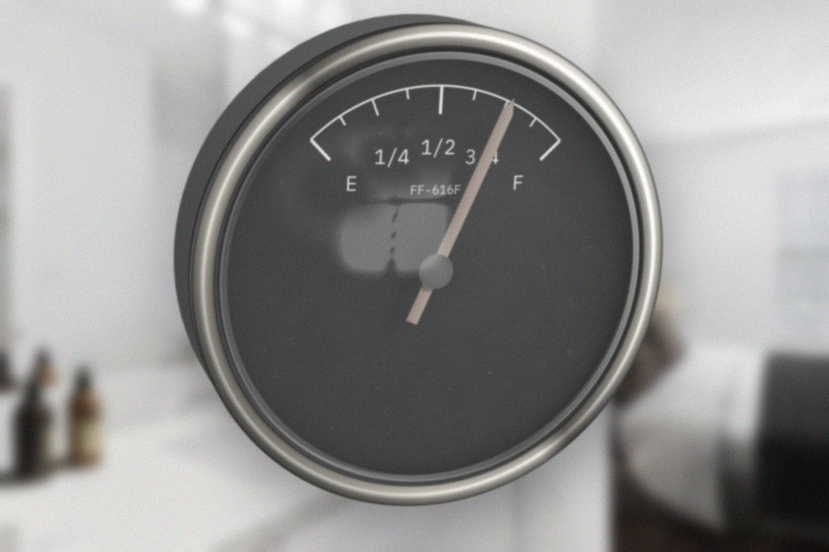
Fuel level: value=0.75
